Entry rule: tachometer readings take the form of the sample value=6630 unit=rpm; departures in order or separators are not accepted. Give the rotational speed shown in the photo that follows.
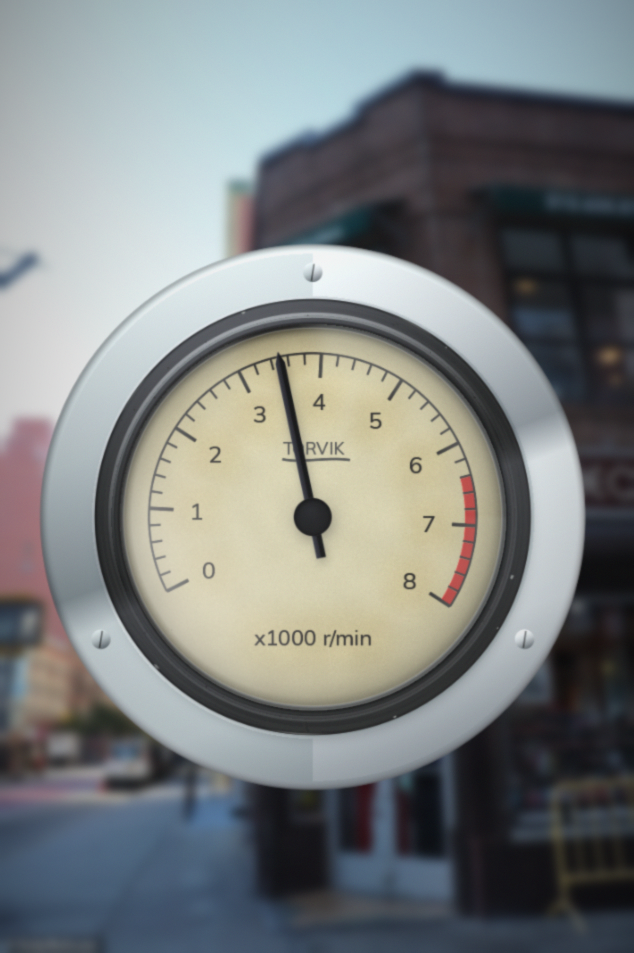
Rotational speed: value=3500 unit=rpm
